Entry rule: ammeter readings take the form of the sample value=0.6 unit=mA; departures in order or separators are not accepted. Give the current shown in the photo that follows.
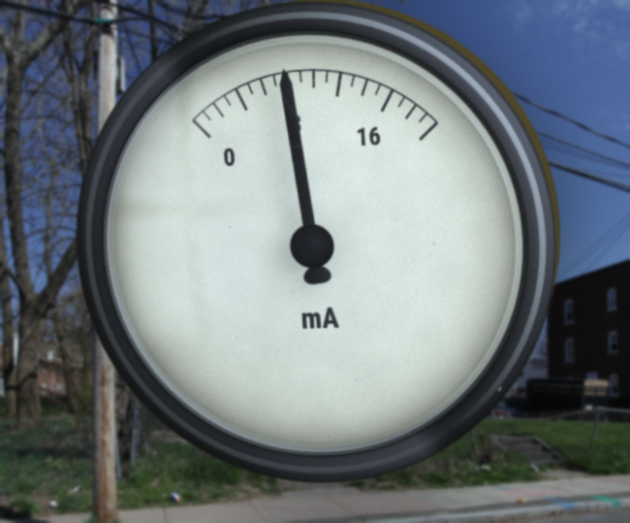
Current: value=8 unit=mA
